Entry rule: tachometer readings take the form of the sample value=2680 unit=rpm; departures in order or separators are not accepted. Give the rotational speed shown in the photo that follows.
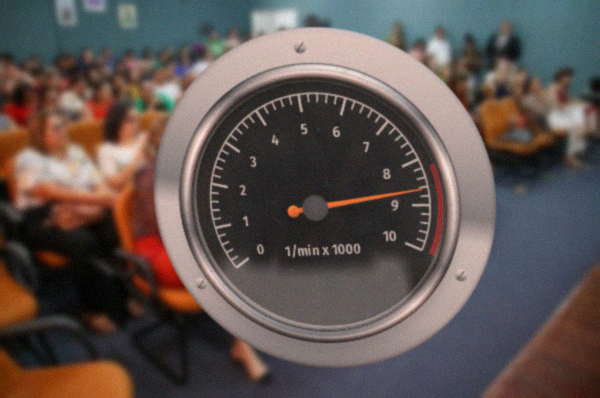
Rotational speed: value=8600 unit=rpm
